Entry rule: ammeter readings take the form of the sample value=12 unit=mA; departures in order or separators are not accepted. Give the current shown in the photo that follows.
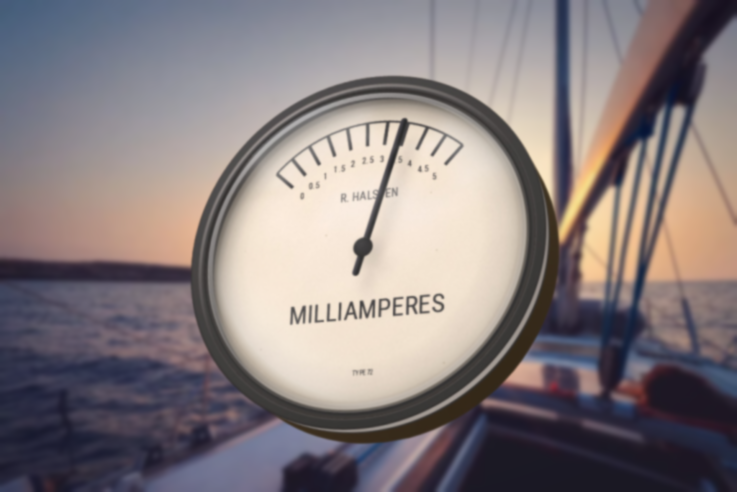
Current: value=3.5 unit=mA
